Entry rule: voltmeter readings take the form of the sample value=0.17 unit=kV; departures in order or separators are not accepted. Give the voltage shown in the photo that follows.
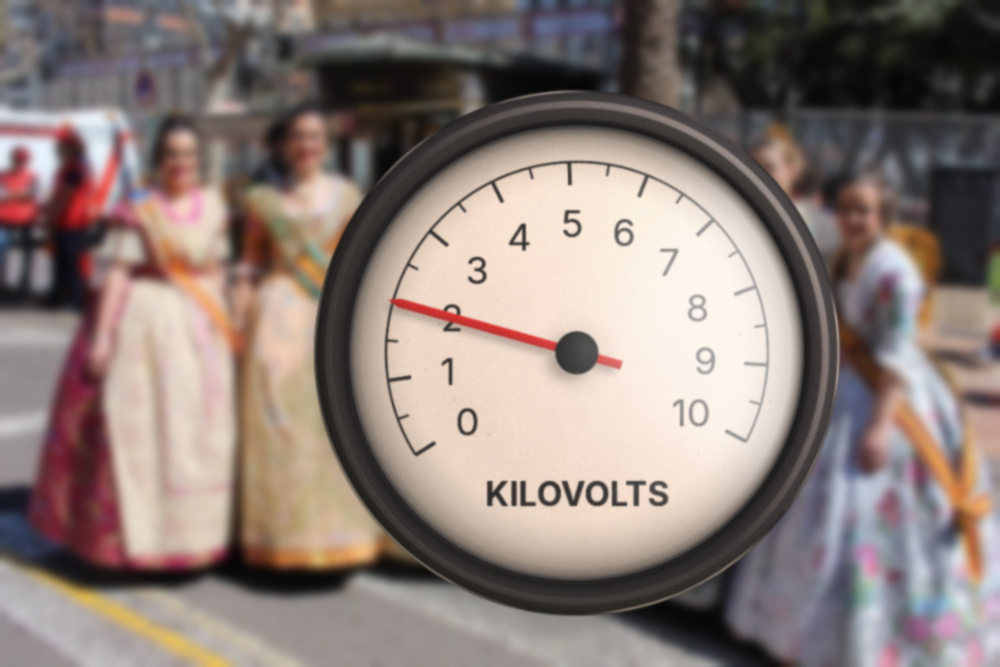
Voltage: value=2 unit=kV
